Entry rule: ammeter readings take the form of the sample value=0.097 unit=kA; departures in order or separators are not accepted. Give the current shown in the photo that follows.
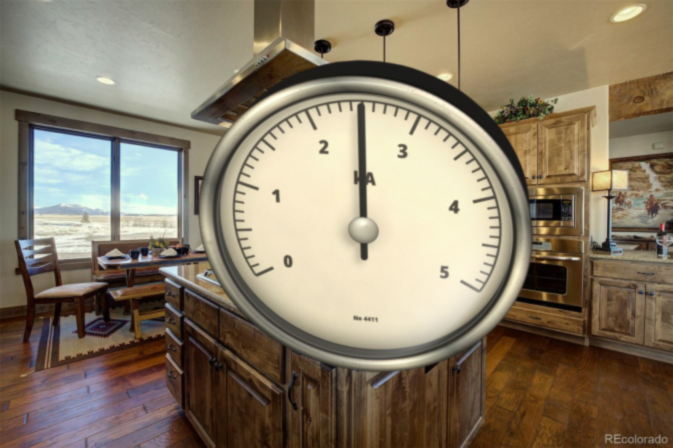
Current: value=2.5 unit=kA
